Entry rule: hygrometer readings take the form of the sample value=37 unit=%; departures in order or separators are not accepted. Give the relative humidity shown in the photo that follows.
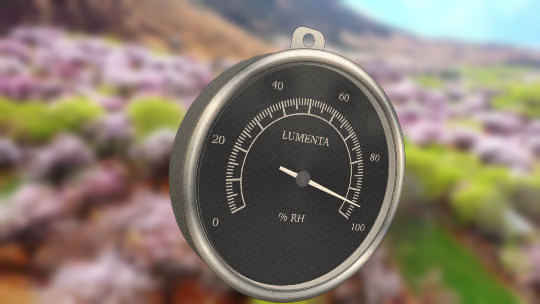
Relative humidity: value=95 unit=%
